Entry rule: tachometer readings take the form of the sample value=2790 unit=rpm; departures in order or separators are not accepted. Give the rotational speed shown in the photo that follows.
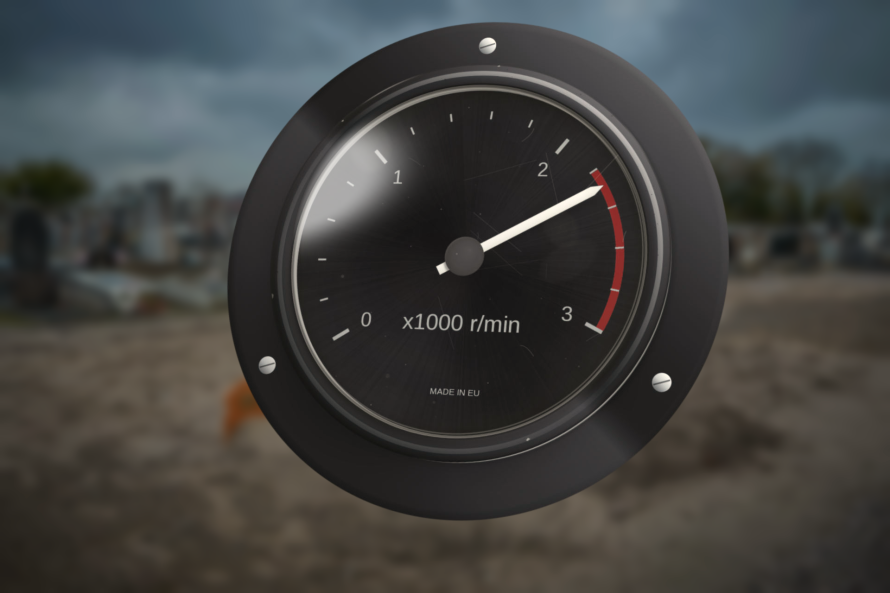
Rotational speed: value=2300 unit=rpm
